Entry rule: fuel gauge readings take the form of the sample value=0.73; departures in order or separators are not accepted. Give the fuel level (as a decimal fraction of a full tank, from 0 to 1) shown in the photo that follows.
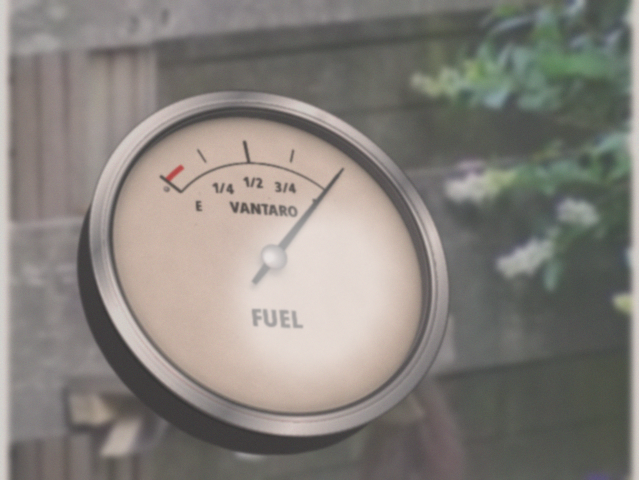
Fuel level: value=1
